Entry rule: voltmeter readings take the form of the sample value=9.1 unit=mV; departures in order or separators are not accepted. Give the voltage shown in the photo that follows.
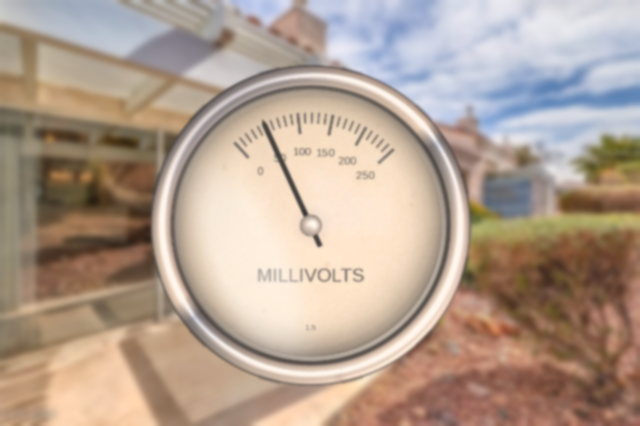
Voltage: value=50 unit=mV
